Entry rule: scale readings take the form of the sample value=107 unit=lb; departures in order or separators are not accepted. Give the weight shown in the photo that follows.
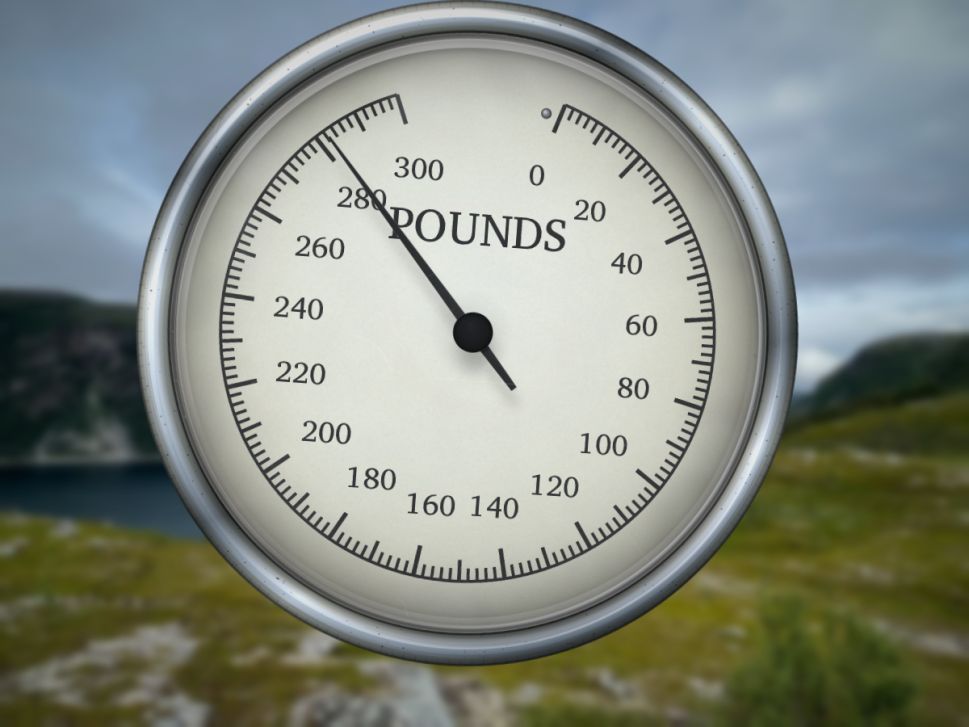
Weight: value=282 unit=lb
